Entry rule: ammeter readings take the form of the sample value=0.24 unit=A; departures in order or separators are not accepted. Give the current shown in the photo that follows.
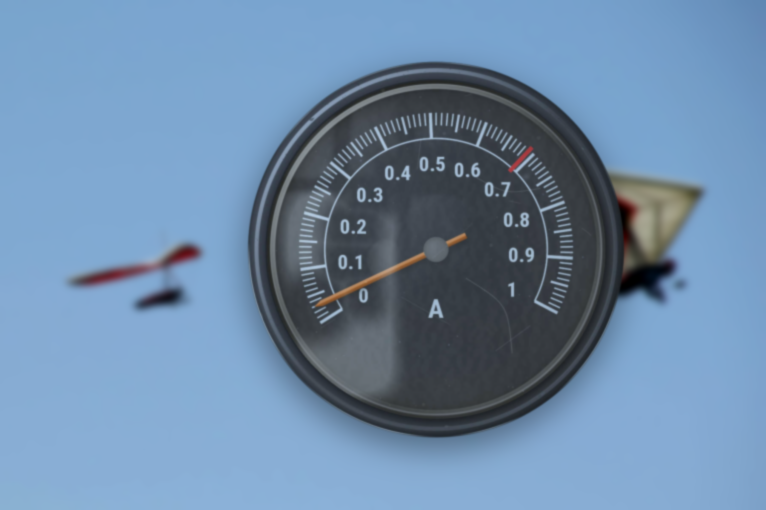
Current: value=0.03 unit=A
